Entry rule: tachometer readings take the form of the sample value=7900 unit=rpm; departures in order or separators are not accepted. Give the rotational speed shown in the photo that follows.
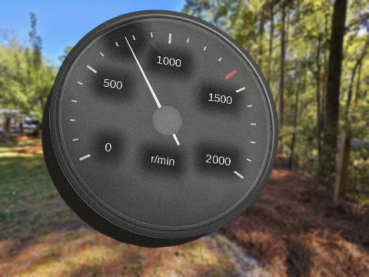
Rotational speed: value=750 unit=rpm
